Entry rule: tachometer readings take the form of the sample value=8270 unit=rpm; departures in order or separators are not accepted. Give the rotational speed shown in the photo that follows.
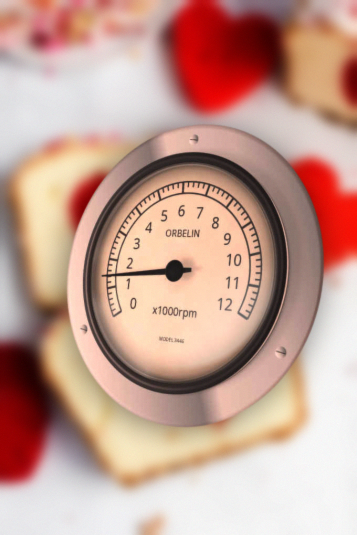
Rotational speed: value=1400 unit=rpm
